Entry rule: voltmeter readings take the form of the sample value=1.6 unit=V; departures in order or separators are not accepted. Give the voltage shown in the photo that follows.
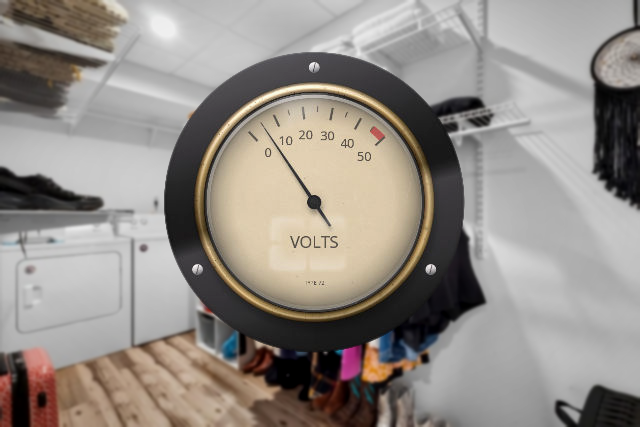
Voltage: value=5 unit=V
